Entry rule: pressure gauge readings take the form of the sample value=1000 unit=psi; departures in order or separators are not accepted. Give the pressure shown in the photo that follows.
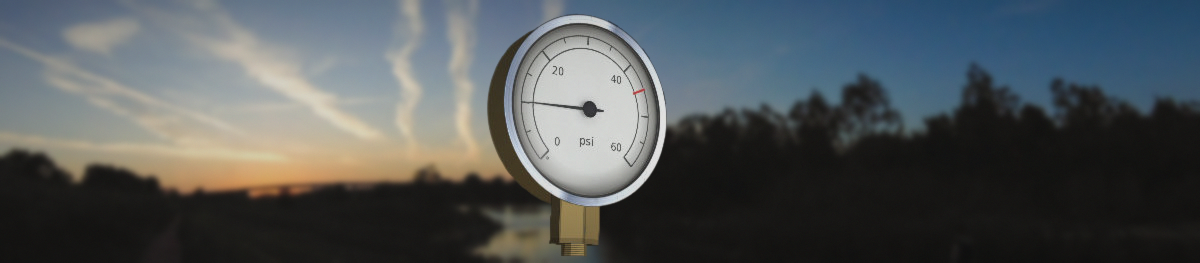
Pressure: value=10 unit=psi
